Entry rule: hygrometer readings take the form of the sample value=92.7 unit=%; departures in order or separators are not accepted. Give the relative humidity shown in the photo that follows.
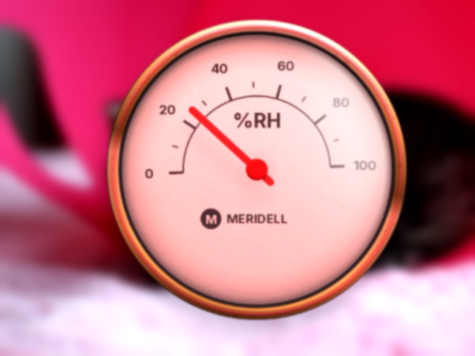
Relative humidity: value=25 unit=%
